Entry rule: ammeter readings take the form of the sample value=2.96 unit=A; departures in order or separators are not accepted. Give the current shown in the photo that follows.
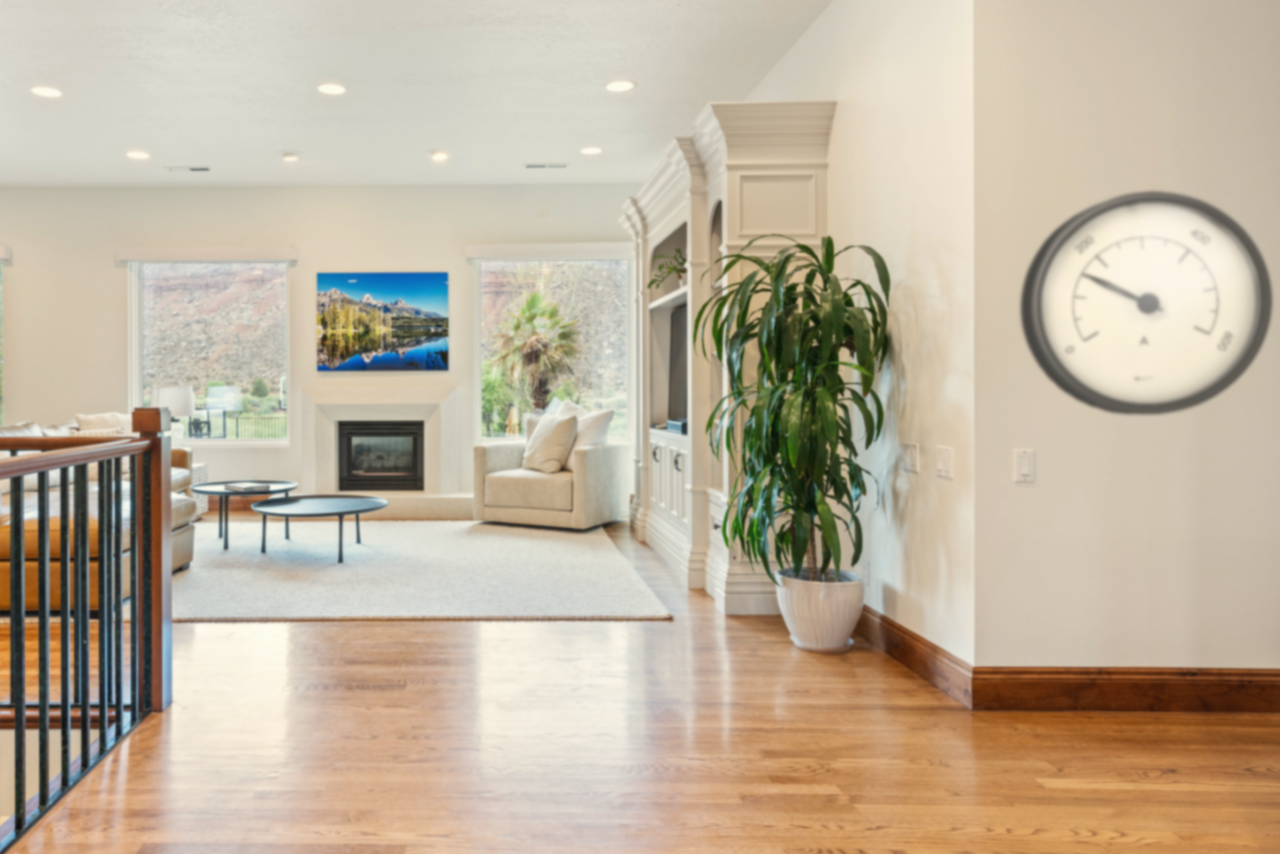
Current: value=150 unit=A
